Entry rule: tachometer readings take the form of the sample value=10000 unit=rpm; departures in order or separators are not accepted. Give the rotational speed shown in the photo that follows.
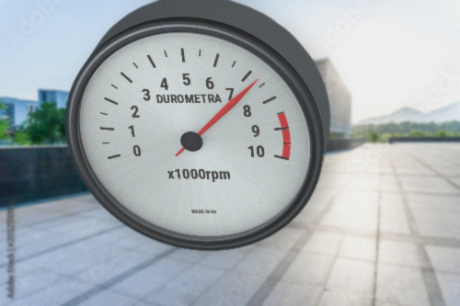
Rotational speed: value=7250 unit=rpm
